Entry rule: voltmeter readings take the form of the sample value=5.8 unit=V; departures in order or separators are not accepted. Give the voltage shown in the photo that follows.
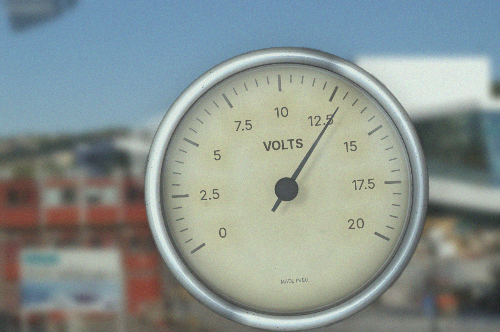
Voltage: value=13 unit=V
